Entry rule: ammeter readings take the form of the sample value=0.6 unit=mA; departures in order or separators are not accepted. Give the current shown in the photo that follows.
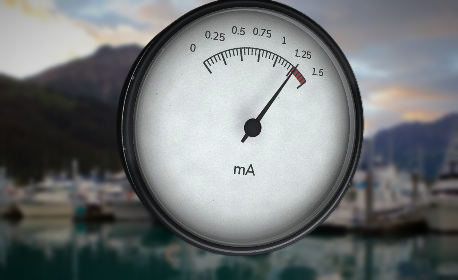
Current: value=1.25 unit=mA
